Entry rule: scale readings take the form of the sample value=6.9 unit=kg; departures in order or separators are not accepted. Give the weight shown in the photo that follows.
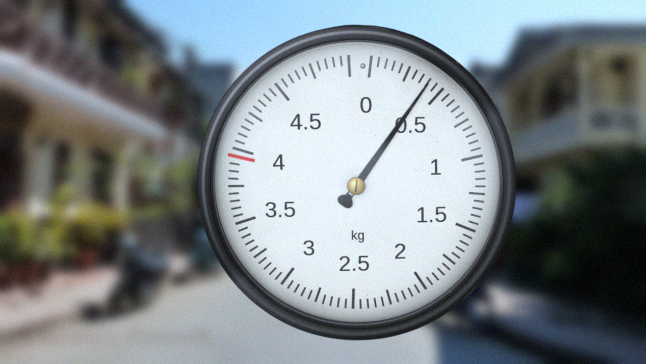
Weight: value=0.4 unit=kg
